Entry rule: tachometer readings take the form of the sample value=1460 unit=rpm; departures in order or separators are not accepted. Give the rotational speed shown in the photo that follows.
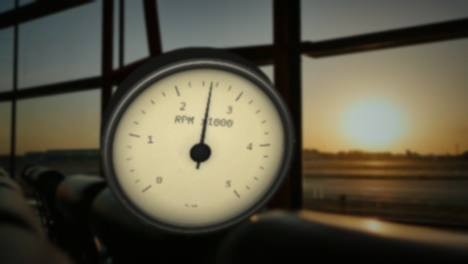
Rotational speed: value=2500 unit=rpm
